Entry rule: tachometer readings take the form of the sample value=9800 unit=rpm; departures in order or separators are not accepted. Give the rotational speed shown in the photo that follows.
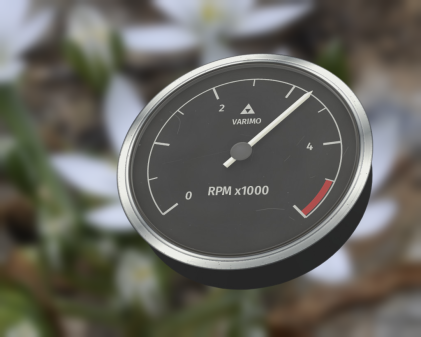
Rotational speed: value=3250 unit=rpm
